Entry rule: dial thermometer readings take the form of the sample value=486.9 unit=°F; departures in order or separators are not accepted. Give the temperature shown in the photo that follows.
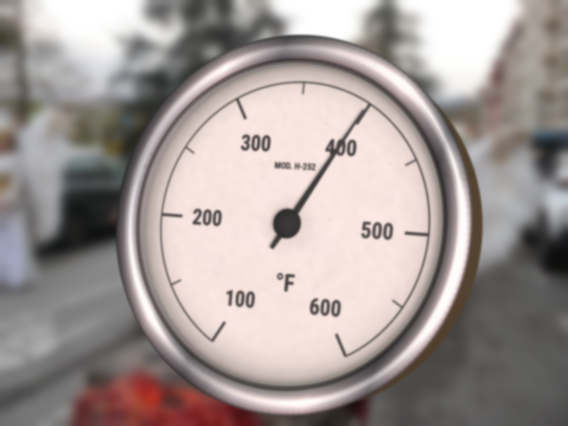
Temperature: value=400 unit=°F
